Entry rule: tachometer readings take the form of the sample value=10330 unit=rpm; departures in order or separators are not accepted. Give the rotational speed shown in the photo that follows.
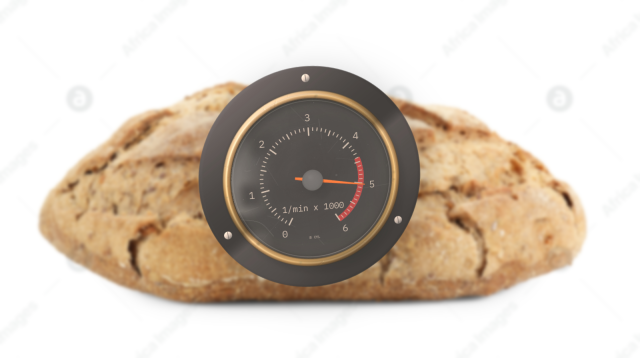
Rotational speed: value=5000 unit=rpm
